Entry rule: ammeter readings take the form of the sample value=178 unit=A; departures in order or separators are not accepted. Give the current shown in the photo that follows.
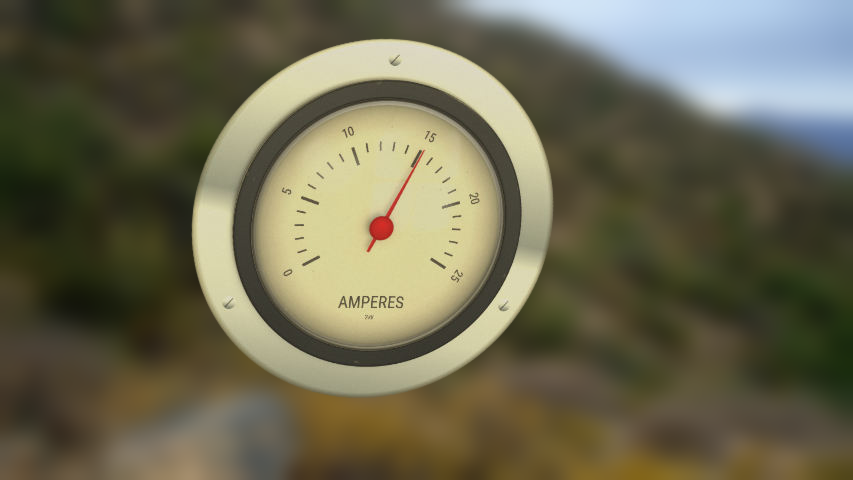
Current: value=15 unit=A
